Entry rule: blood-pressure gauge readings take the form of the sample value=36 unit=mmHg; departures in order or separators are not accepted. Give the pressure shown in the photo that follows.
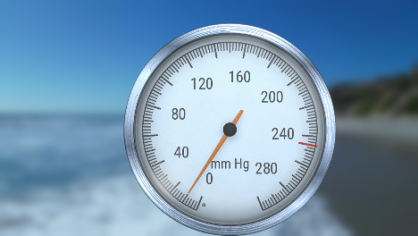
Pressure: value=10 unit=mmHg
